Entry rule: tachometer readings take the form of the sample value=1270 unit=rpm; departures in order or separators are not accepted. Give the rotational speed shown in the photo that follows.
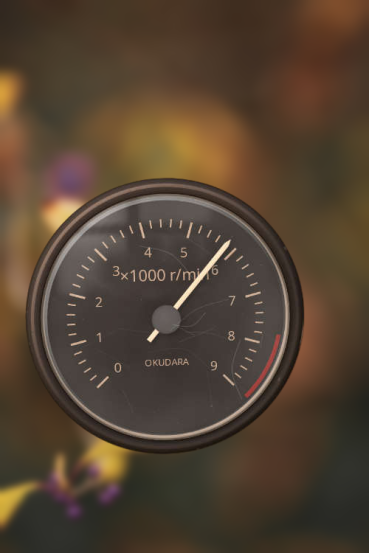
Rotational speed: value=5800 unit=rpm
